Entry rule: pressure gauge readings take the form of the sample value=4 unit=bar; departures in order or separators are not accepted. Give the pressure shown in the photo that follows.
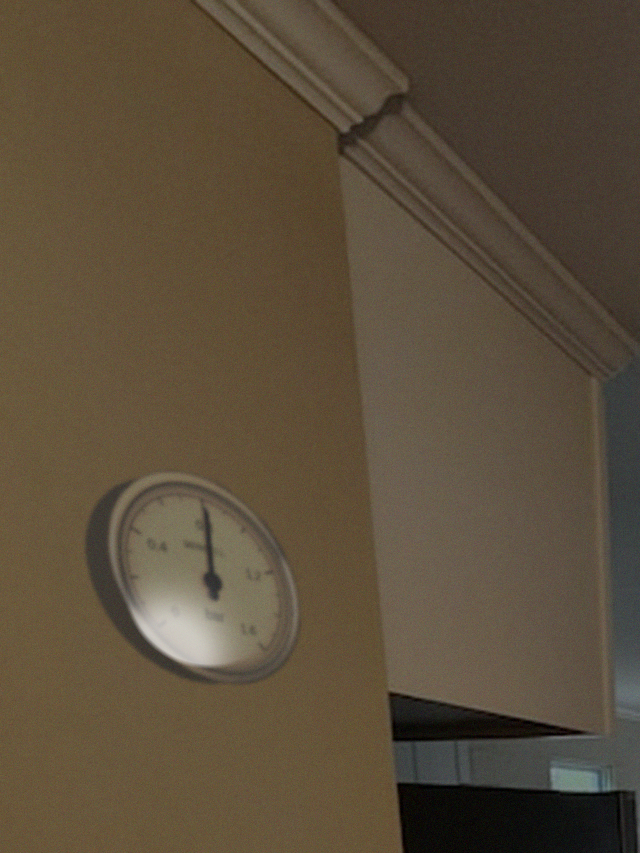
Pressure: value=0.8 unit=bar
